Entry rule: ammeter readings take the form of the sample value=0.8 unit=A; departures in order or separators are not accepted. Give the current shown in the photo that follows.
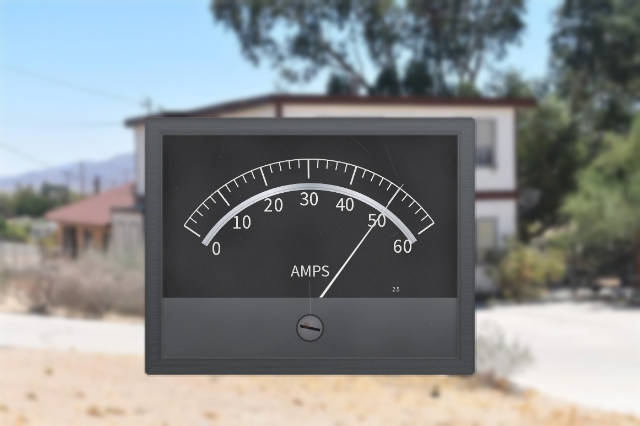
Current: value=50 unit=A
